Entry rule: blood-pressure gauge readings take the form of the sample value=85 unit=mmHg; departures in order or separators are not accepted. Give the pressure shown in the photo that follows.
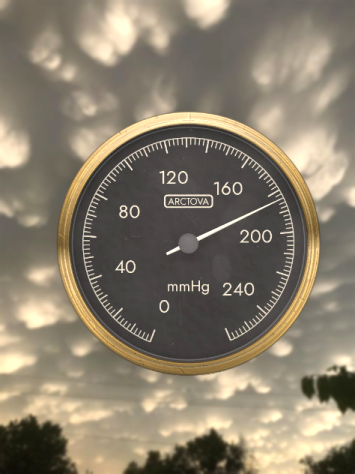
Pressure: value=184 unit=mmHg
